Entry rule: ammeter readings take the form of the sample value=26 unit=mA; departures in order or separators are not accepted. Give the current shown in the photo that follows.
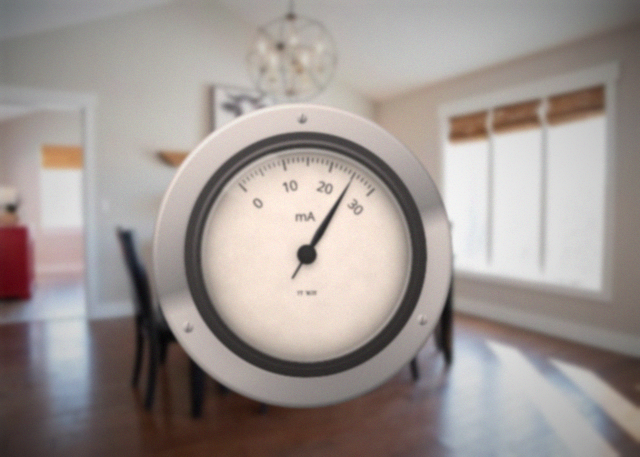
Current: value=25 unit=mA
